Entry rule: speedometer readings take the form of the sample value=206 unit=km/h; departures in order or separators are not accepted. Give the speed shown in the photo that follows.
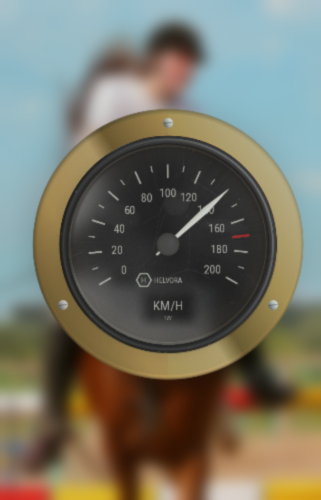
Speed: value=140 unit=km/h
